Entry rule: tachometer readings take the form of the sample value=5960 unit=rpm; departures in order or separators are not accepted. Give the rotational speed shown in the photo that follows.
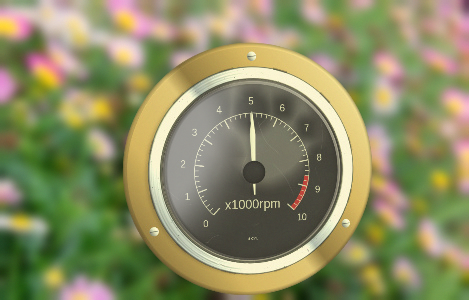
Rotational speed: value=5000 unit=rpm
